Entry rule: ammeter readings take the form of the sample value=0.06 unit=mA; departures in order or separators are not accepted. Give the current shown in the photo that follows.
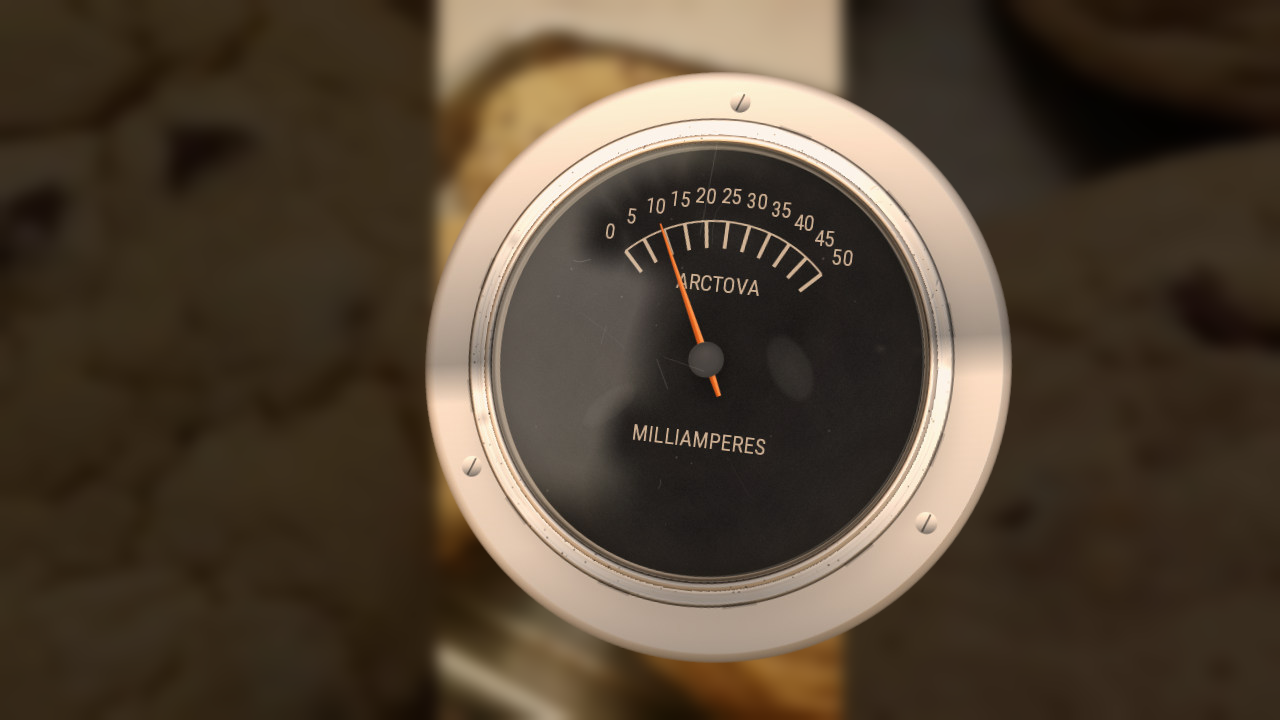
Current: value=10 unit=mA
